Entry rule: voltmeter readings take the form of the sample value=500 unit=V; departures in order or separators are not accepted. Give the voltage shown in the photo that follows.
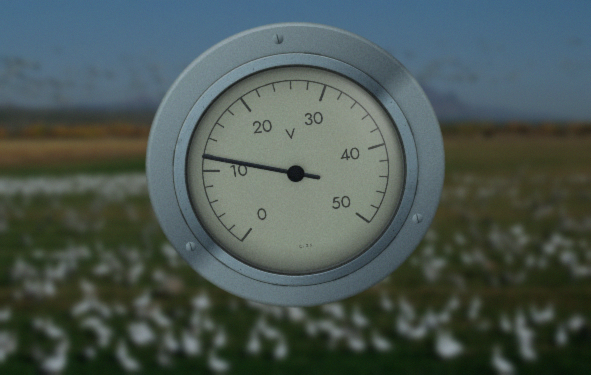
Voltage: value=12 unit=V
